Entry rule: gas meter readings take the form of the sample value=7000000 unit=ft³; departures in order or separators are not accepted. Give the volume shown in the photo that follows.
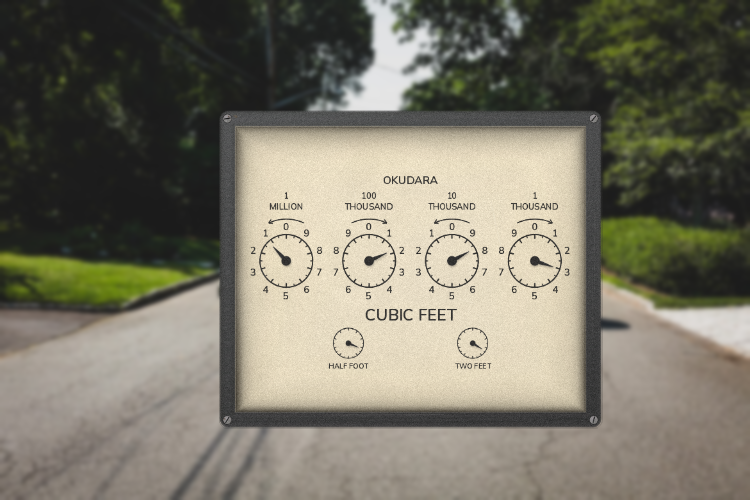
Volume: value=118300 unit=ft³
